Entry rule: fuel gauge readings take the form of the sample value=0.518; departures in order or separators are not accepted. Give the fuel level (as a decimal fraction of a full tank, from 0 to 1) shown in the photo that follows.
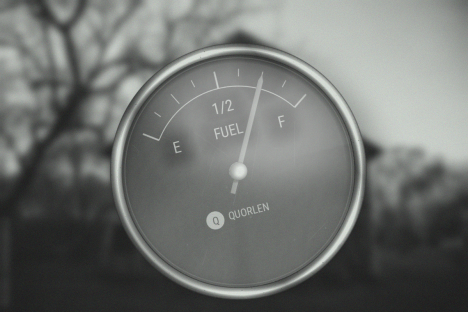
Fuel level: value=0.75
